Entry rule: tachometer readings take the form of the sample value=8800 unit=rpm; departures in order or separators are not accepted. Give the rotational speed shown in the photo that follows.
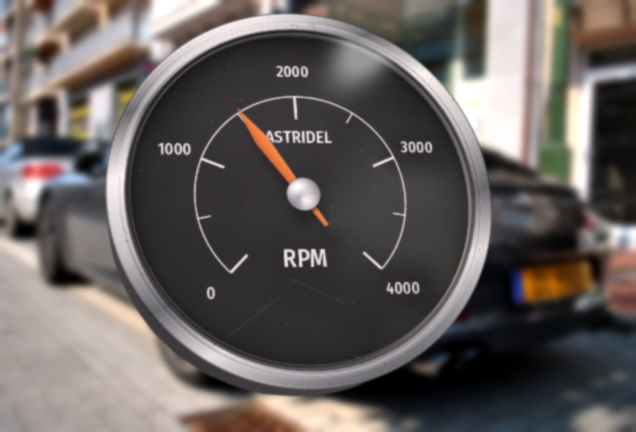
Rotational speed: value=1500 unit=rpm
